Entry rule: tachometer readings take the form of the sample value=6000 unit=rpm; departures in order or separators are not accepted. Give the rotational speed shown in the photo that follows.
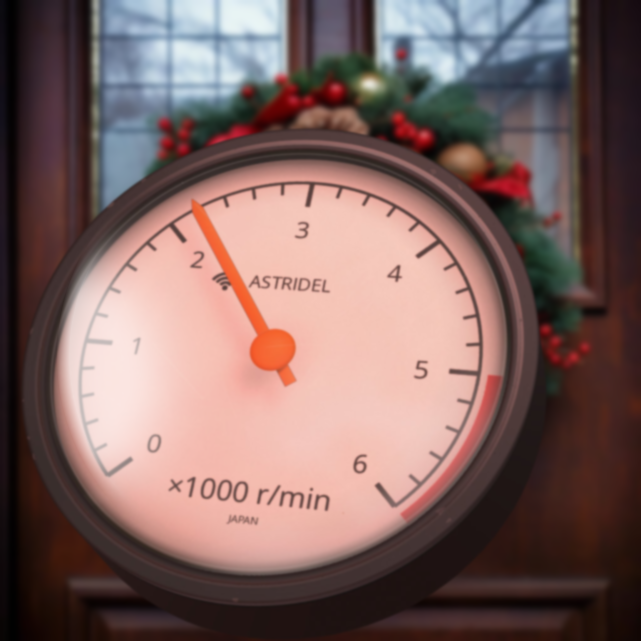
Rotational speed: value=2200 unit=rpm
